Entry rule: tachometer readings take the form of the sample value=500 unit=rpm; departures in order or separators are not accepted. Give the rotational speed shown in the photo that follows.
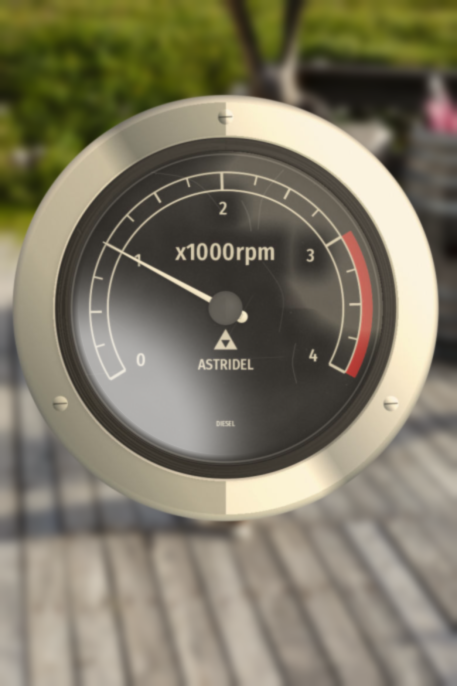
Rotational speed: value=1000 unit=rpm
